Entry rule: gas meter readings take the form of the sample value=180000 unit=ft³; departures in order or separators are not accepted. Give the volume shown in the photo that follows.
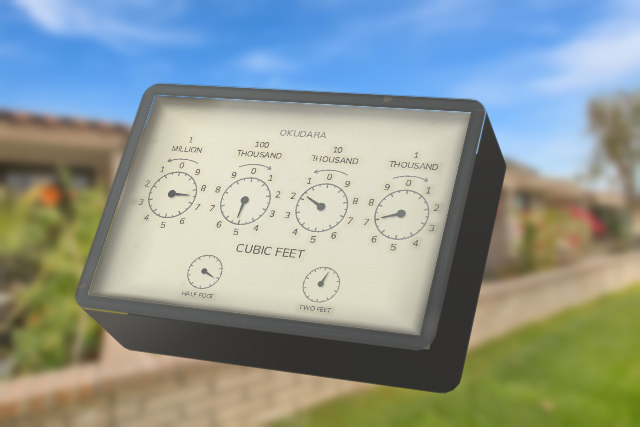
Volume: value=751700 unit=ft³
